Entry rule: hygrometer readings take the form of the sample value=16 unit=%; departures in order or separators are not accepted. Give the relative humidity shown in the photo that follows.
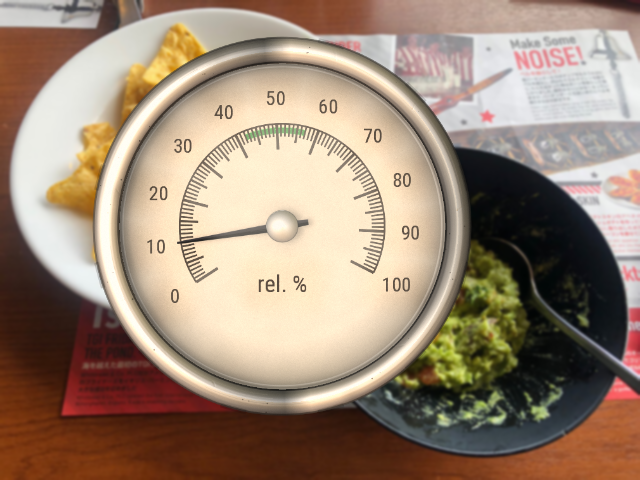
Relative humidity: value=10 unit=%
